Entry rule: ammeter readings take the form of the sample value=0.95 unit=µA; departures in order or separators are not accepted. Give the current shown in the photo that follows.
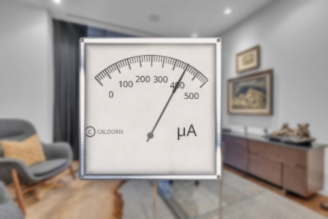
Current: value=400 unit=µA
